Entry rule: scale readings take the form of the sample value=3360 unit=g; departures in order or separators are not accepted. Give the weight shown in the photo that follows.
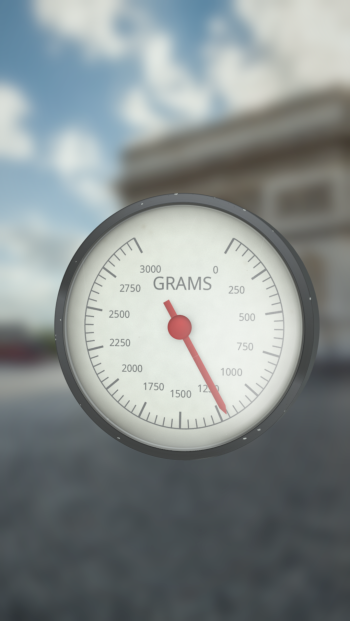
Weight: value=1200 unit=g
